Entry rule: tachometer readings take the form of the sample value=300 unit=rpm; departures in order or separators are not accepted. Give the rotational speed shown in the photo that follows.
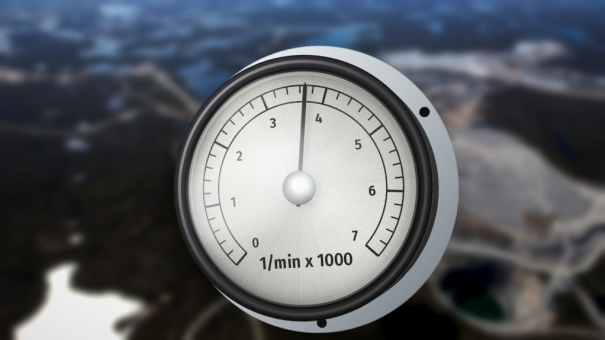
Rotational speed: value=3700 unit=rpm
